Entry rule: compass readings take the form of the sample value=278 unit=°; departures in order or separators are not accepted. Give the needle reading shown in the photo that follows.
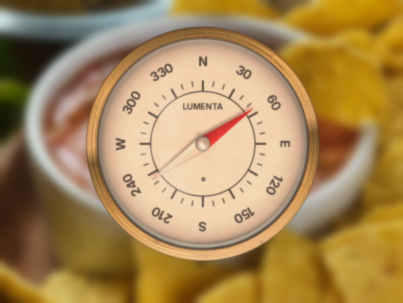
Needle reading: value=55 unit=°
